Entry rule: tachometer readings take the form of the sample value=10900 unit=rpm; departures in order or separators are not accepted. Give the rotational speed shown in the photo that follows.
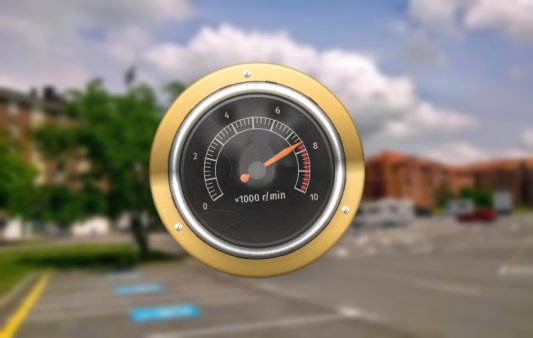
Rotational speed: value=7600 unit=rpm
